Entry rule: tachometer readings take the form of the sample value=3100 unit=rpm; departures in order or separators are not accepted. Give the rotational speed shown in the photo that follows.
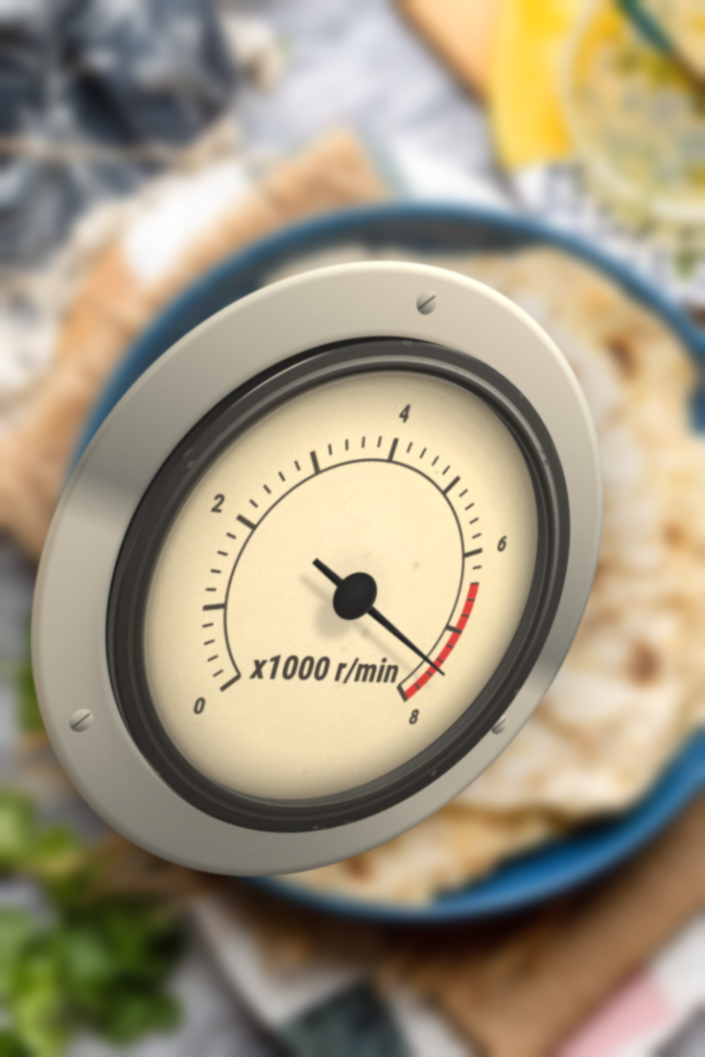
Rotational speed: value=7500 unit=rpm
